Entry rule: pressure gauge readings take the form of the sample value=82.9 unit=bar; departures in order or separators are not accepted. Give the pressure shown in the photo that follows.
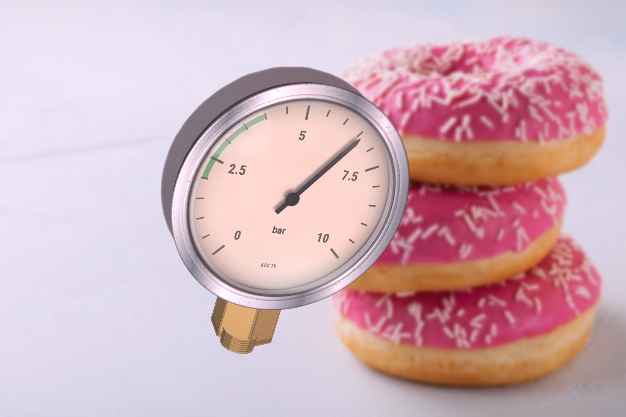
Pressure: value=6.5 unit=bar
